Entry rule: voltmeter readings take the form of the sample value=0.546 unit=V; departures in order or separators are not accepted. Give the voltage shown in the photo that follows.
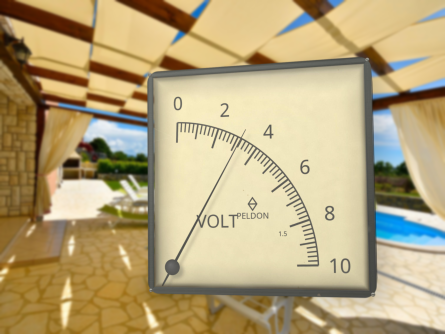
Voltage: value=3.2 unit=V
